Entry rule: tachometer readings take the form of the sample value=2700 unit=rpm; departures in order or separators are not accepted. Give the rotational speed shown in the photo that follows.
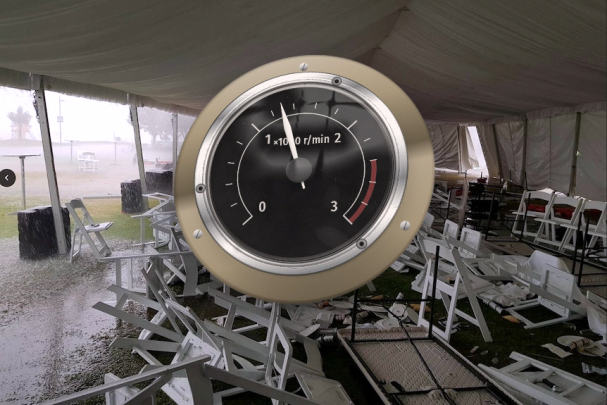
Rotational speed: value=1300 unit=rpm
